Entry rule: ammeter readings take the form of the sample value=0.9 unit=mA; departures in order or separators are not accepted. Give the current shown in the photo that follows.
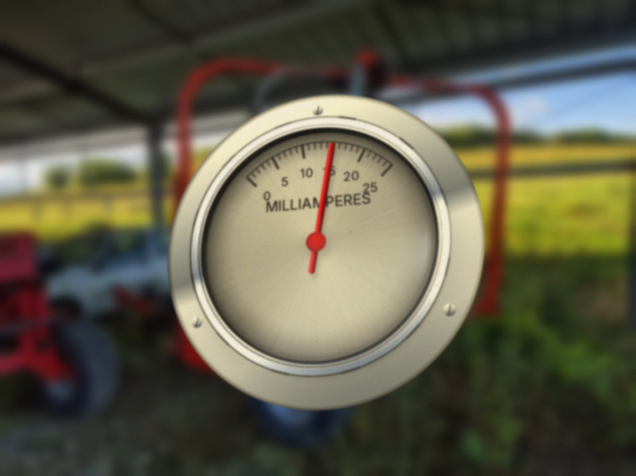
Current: value=15 unit=mA
